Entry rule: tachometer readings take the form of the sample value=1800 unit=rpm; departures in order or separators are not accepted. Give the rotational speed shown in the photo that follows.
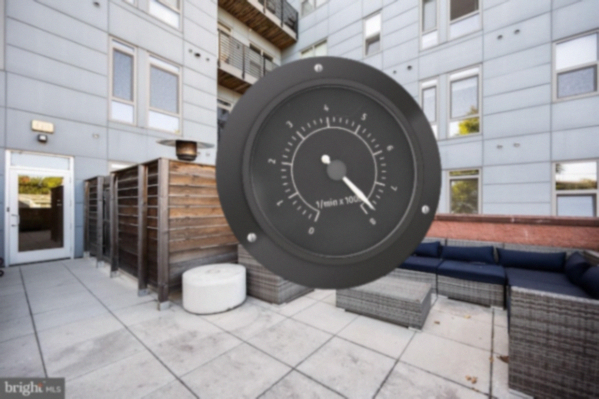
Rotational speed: value=7800 unit=rpm
